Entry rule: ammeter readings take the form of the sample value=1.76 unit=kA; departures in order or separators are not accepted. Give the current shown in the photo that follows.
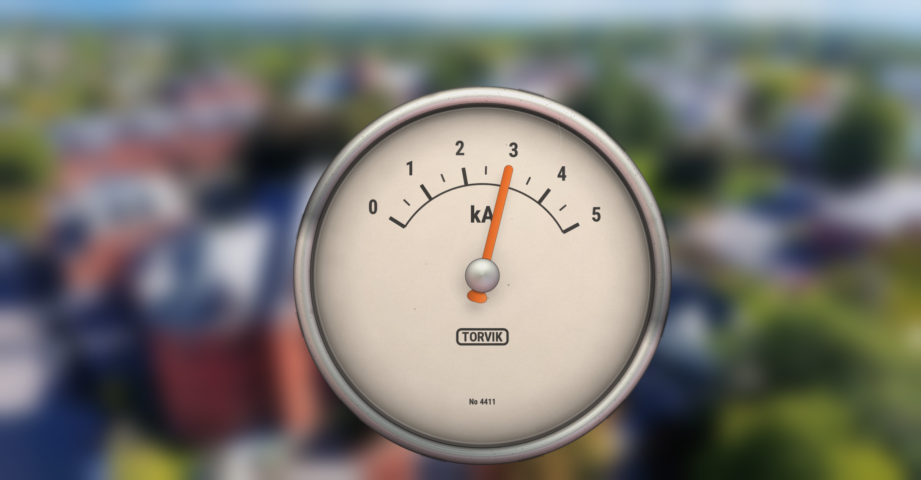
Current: value=3 unit=kA
